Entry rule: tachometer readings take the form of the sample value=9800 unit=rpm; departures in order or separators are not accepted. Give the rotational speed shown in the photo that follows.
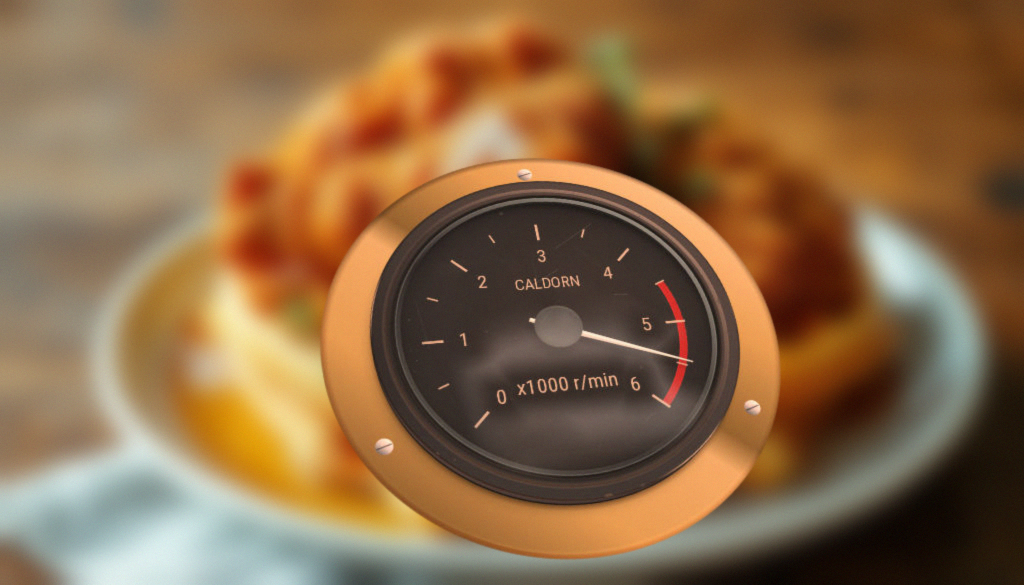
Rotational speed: value=5500 unit=rpm
